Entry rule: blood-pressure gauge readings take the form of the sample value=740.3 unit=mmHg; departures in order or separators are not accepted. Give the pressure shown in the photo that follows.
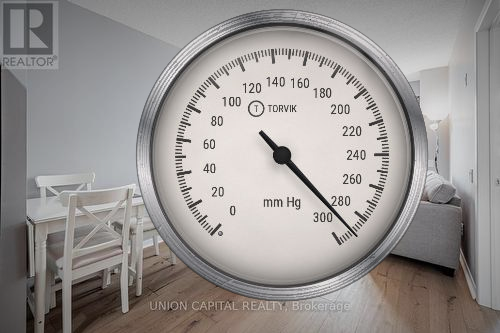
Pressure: value=290 unit=mmHg
